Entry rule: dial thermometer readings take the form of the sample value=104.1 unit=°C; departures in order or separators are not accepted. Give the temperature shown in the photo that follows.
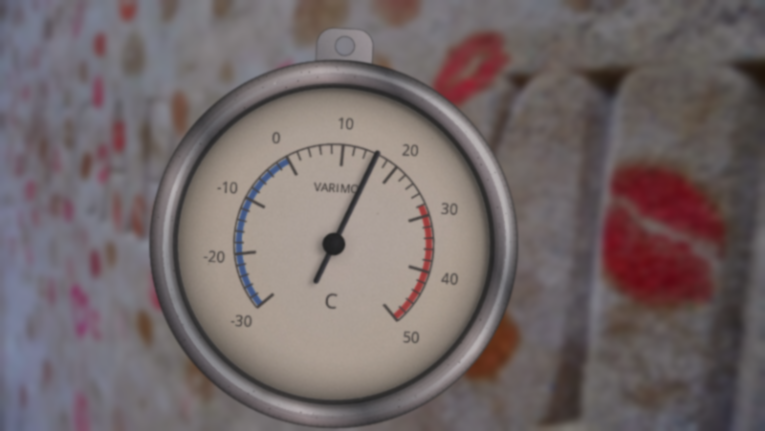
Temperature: value=16 unit=°C
